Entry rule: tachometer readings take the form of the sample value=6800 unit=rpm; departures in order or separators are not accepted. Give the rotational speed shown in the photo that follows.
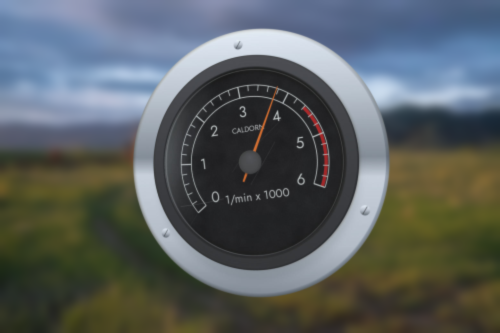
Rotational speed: value=3800 unit=rpm
